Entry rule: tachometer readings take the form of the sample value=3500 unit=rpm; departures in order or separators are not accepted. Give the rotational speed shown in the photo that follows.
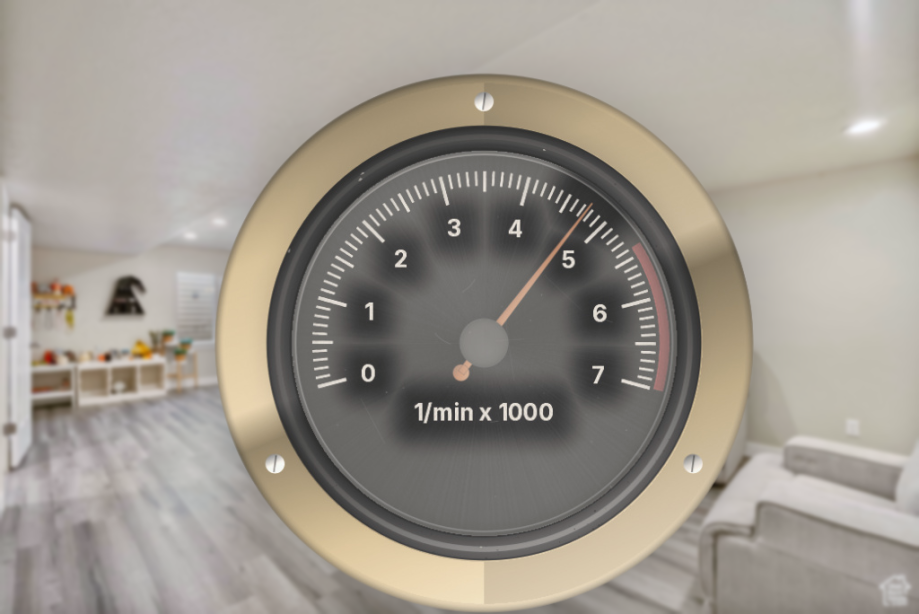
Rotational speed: value=4750 unit=rpm
